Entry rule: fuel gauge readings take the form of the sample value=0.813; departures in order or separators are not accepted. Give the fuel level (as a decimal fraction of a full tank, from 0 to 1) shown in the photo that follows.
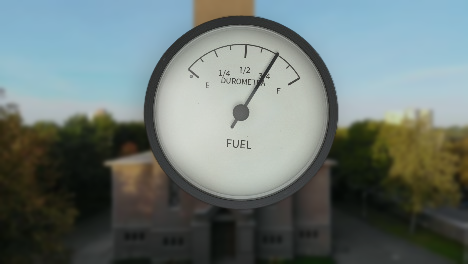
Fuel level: value=0.75
